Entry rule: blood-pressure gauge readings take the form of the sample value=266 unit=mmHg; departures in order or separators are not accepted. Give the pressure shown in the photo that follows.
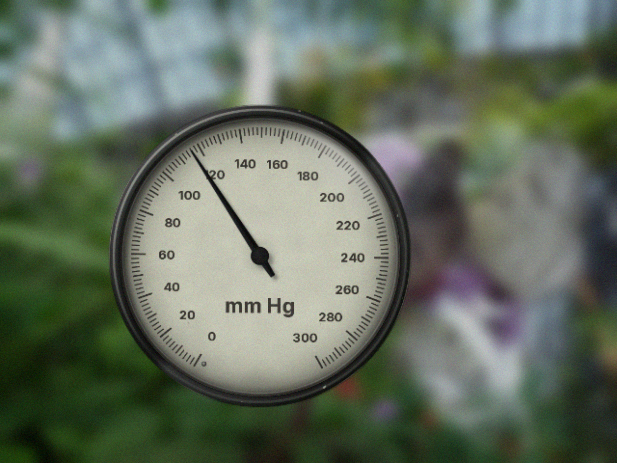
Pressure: value=116 unit=mmHg
